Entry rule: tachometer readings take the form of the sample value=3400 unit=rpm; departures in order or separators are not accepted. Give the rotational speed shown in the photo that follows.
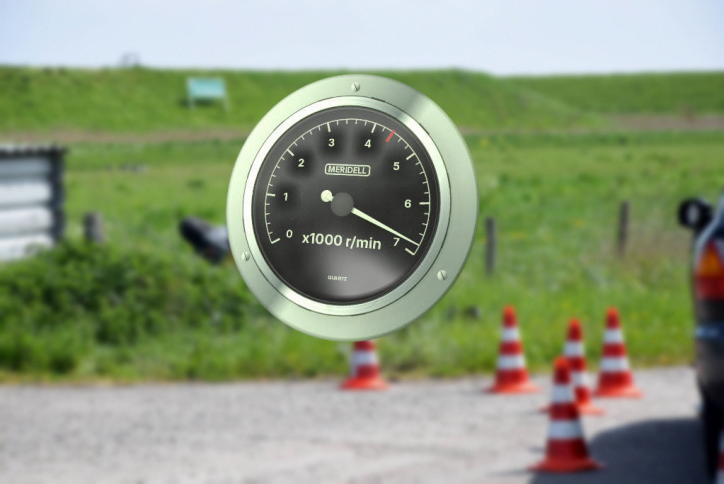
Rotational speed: value=6800 unit=rpm
